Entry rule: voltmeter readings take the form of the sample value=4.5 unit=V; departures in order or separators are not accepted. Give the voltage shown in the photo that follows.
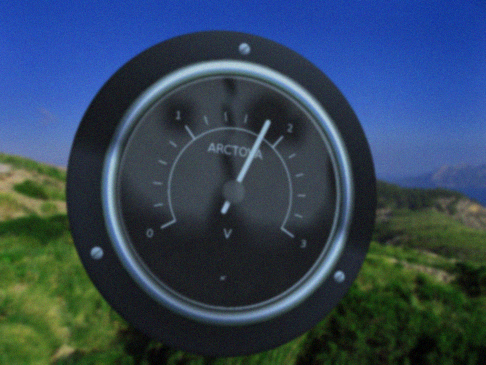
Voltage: value=1.8 unit=V
